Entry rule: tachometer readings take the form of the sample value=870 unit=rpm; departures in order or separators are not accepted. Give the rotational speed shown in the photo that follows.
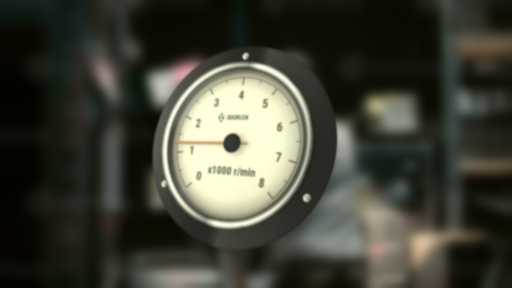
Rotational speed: value=1250 unit=rpm
